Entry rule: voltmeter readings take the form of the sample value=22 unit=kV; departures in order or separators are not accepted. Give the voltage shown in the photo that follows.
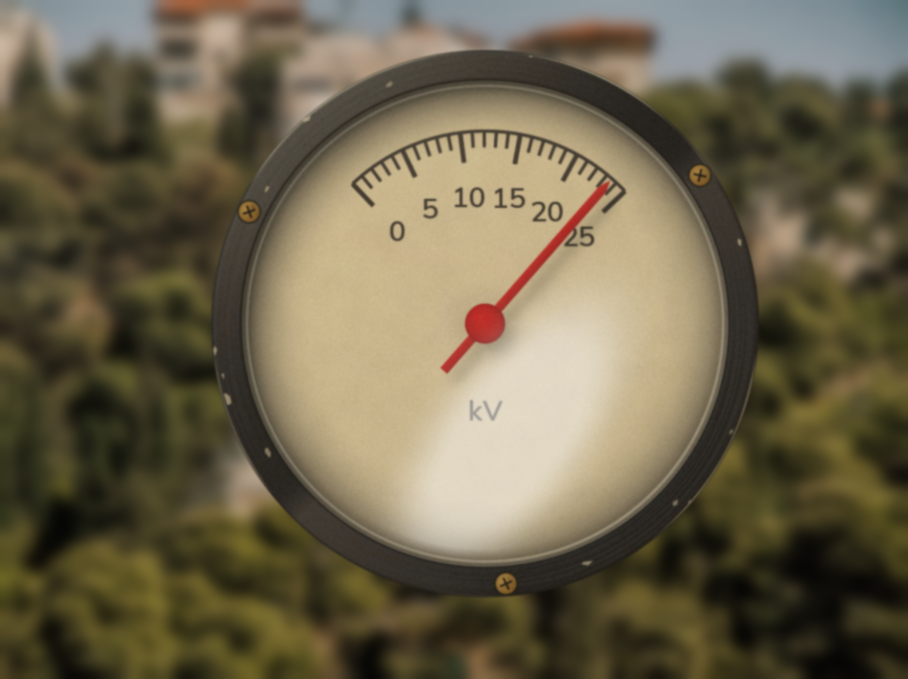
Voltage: value=23.5 unit=kV
